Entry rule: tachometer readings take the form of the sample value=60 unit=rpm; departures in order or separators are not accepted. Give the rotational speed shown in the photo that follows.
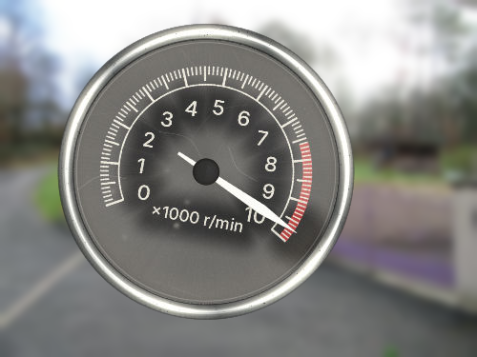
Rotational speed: value=9700 unit=rpm
